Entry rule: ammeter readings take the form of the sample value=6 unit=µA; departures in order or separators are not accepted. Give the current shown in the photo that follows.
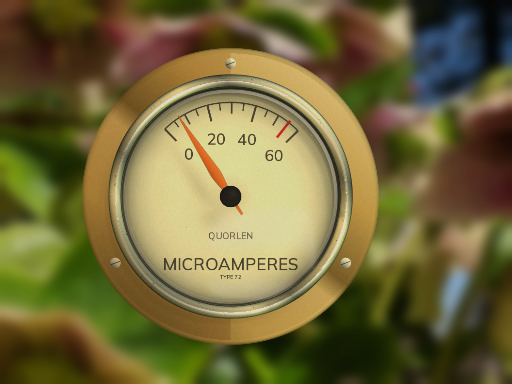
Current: value=7.5 unit=µA
